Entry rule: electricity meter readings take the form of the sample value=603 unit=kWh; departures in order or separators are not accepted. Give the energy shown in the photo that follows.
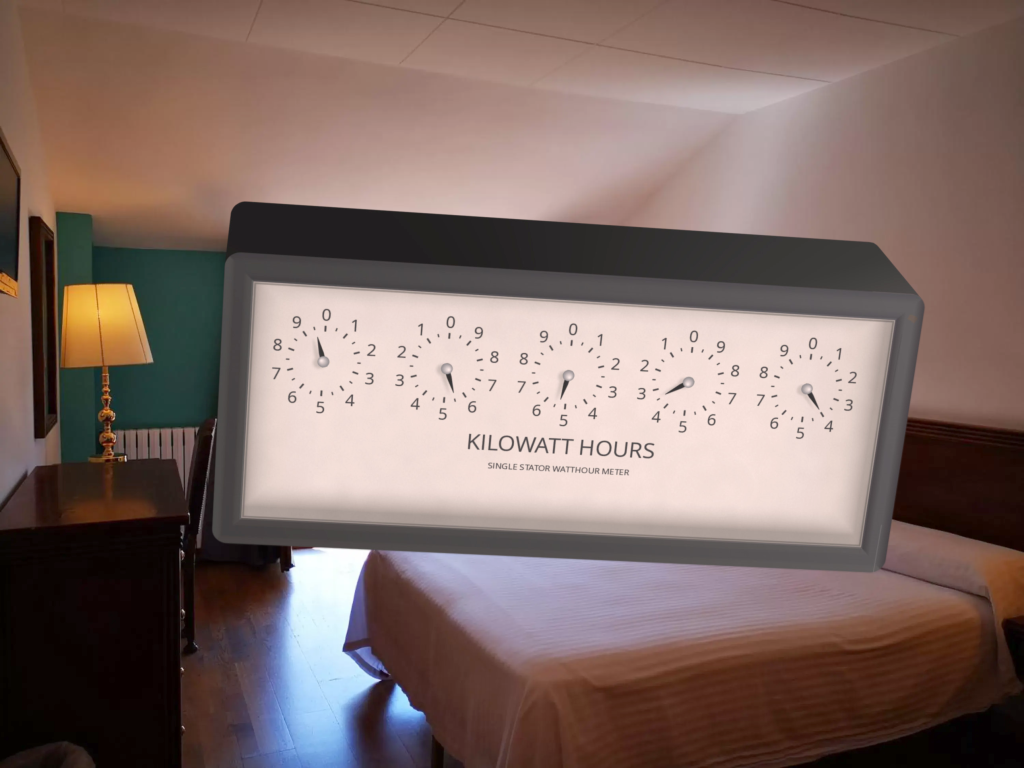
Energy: value=95534 unit=kWh
